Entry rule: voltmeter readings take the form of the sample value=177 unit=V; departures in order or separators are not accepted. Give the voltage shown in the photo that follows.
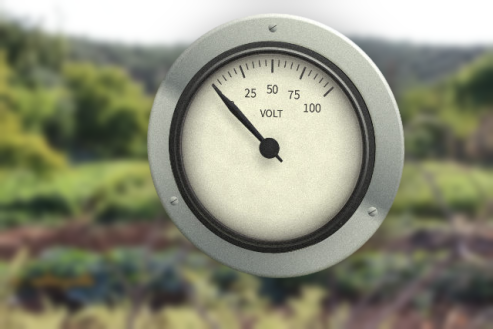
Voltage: value=0 unit=V
